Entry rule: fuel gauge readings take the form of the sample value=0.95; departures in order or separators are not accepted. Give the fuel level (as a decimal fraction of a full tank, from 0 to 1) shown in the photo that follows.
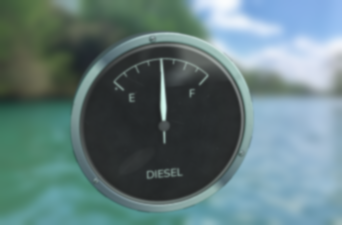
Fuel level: value=0.5
